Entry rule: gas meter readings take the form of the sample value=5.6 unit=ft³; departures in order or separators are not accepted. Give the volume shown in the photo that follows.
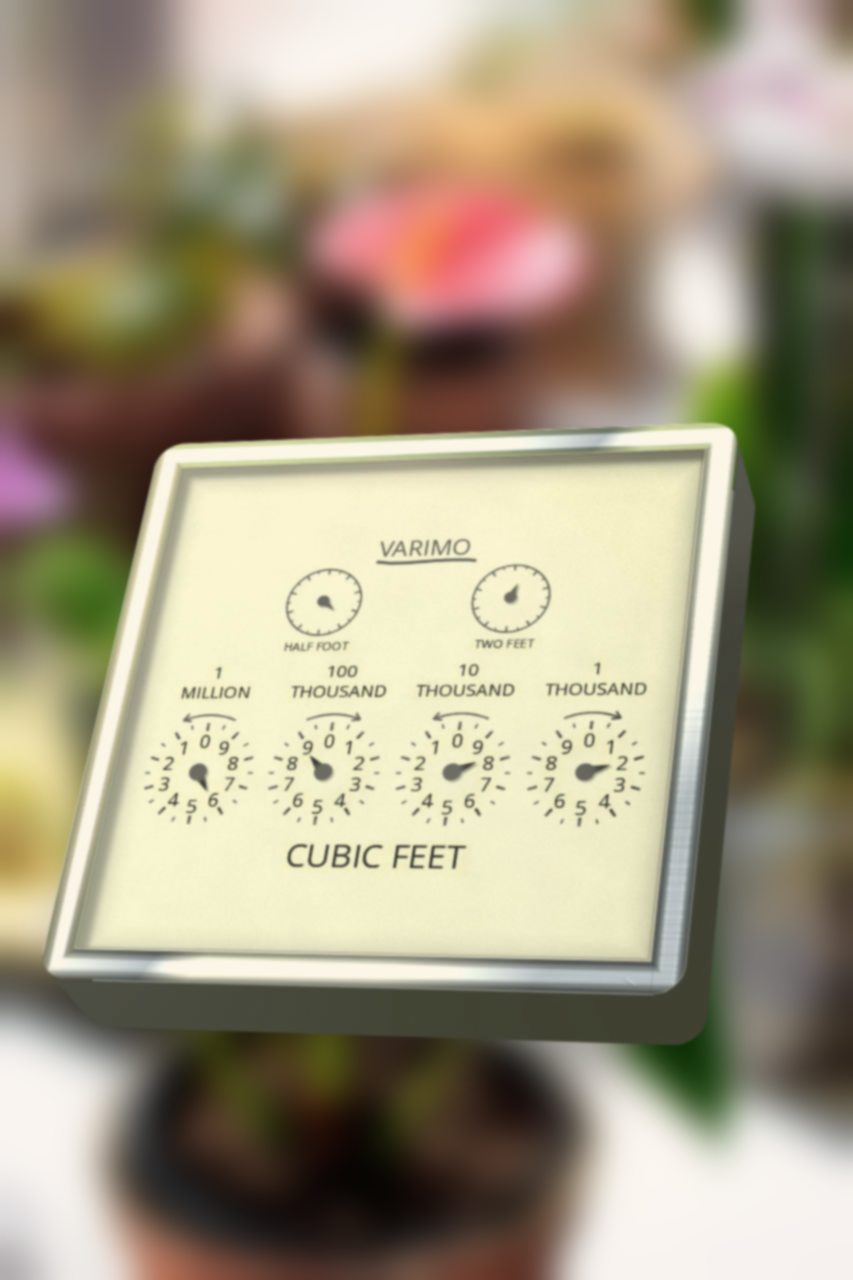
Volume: value=588200 unit=ft³
